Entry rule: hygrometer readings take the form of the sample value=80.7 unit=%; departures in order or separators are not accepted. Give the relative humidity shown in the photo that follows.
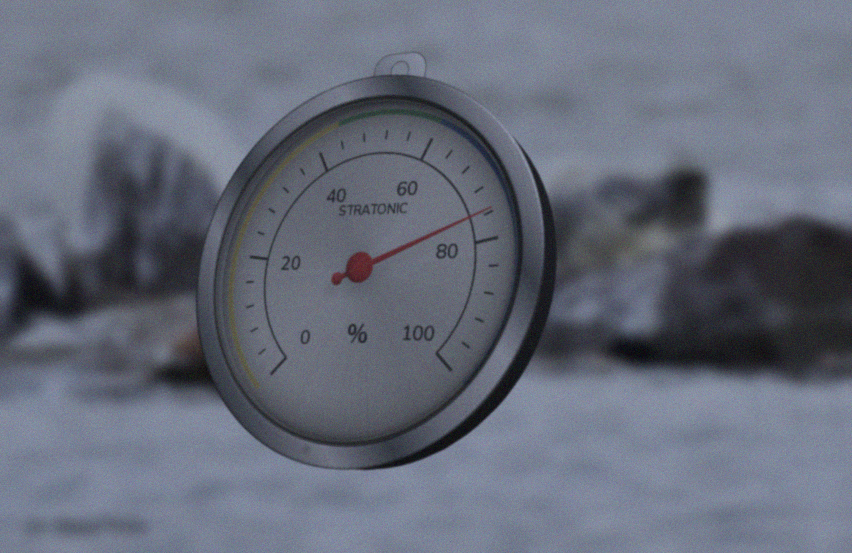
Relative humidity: value=76 unit=%
